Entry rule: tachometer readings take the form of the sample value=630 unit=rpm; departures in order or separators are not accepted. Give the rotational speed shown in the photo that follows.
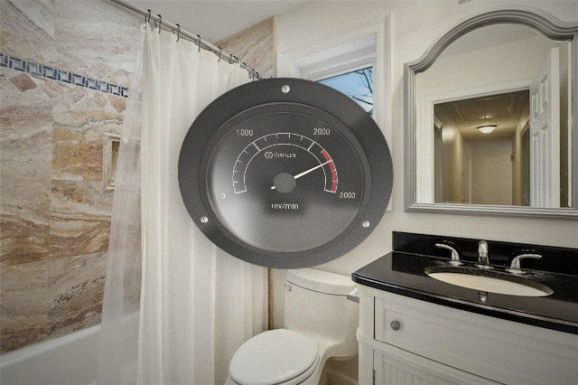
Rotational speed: value=2400 unit=rpm
